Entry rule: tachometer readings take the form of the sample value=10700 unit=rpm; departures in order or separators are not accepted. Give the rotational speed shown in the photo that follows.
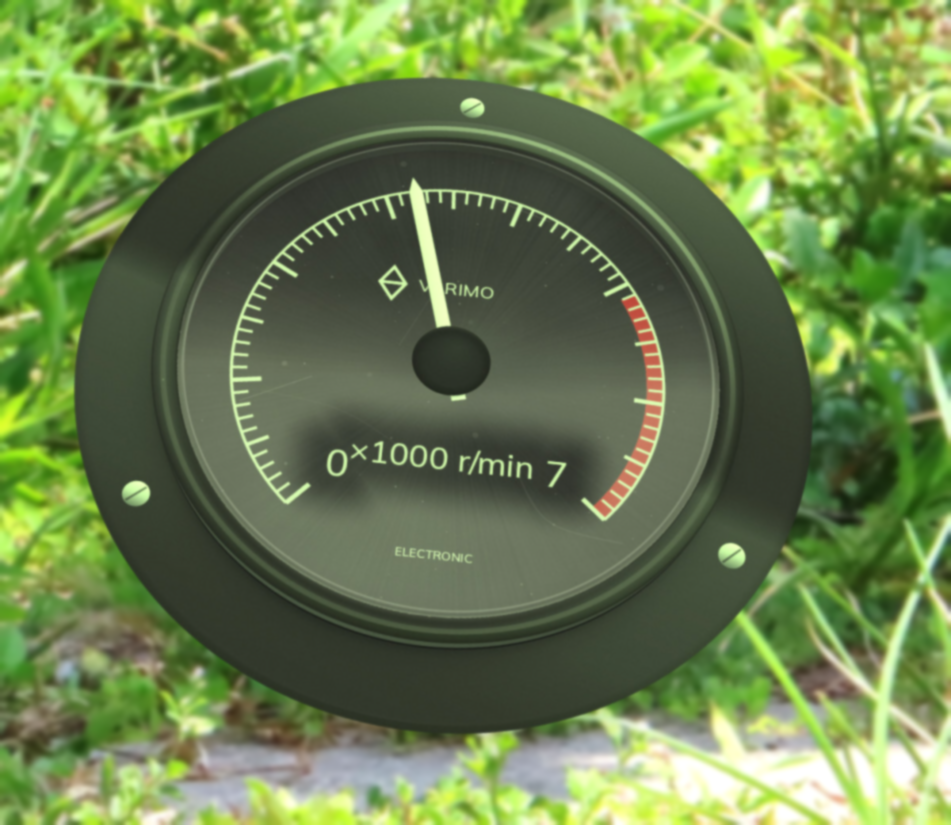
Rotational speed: value=3200 unit=rpm
